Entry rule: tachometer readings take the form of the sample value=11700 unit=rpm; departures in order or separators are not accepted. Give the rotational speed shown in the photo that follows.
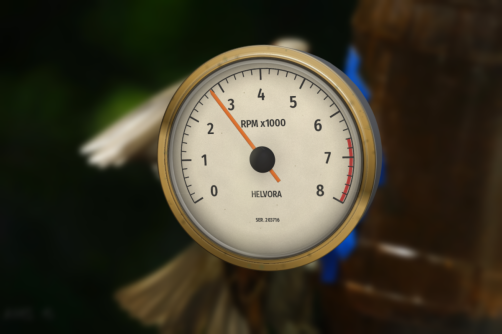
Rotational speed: value=2800 unit=rpm
